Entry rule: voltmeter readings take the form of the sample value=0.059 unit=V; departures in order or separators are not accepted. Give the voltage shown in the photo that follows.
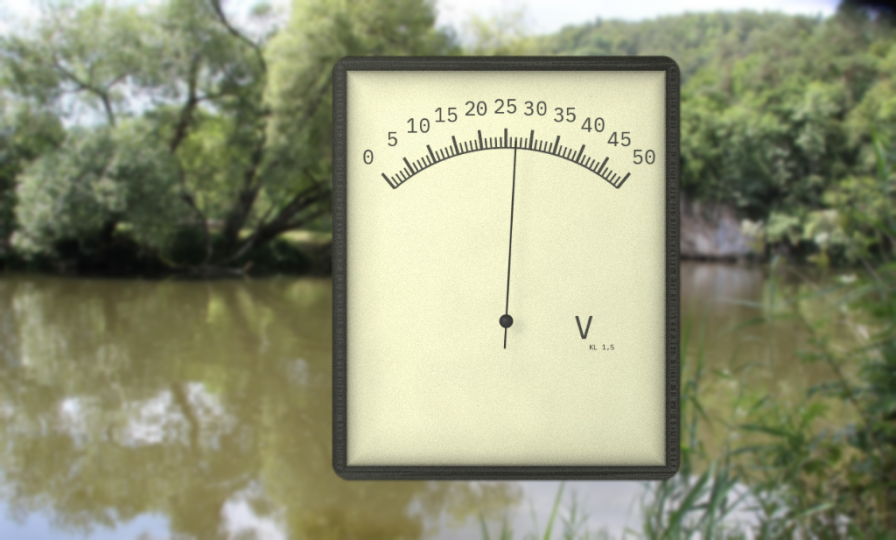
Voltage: value=27 unit=V
